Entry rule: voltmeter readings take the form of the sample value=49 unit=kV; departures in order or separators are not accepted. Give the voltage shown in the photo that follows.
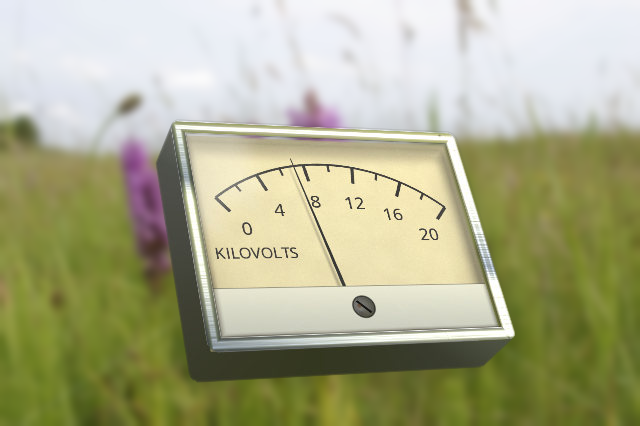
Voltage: value=7 unit=kV
